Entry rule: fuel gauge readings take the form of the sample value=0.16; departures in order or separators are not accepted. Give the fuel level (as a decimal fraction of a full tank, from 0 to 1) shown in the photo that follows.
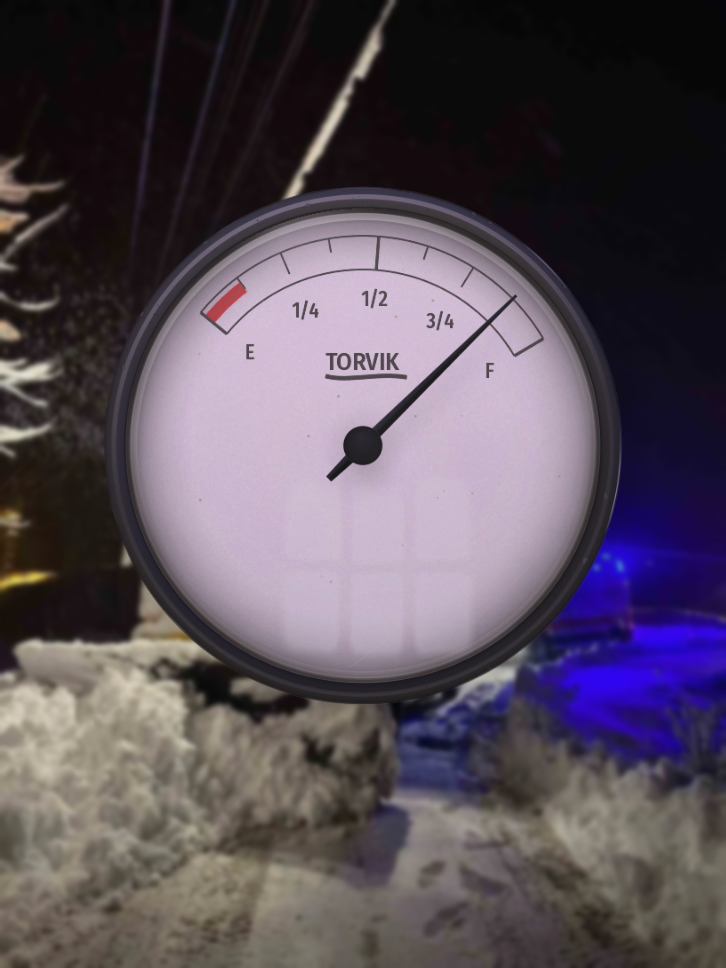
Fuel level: value=0.875
